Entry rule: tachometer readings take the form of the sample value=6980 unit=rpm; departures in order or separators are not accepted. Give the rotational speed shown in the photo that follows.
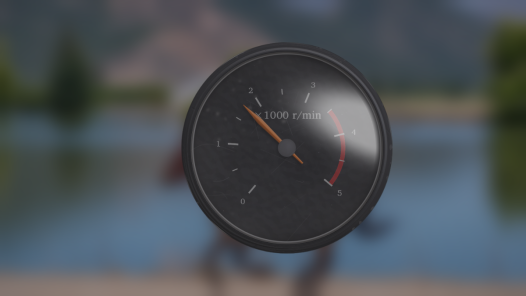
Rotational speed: value=1750 unit=rpm
